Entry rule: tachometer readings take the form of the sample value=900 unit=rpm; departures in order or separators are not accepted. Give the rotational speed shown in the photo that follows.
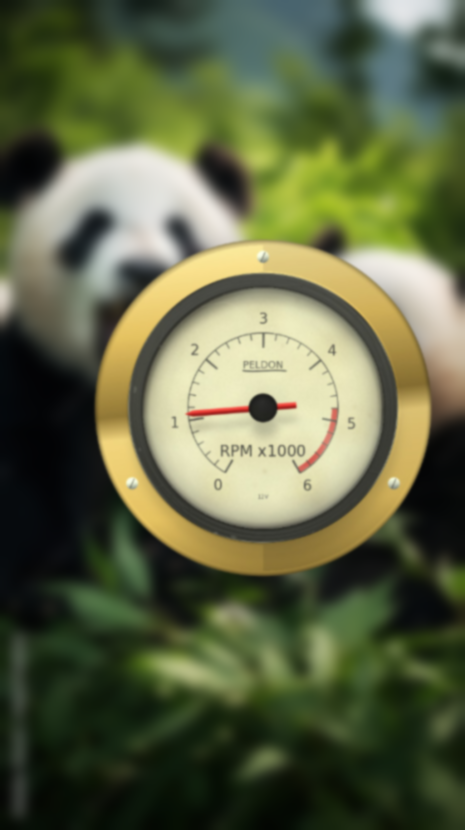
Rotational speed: value=1100 unit=rpm
